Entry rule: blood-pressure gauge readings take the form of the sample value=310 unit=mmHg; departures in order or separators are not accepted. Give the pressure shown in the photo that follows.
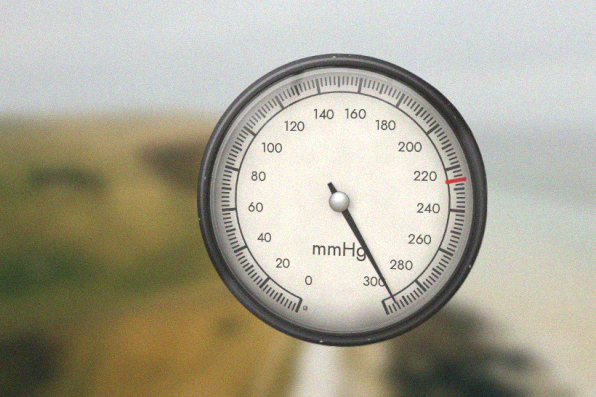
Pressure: value=294 unit=mmHg
